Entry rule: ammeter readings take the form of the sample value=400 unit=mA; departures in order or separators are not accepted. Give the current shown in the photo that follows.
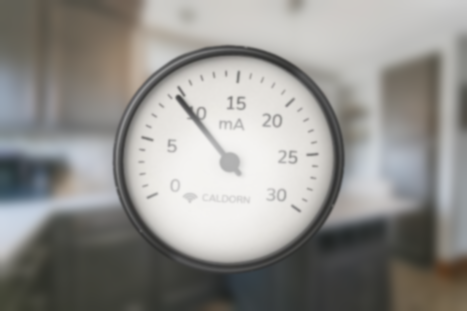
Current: value=9.5 unit=mA
